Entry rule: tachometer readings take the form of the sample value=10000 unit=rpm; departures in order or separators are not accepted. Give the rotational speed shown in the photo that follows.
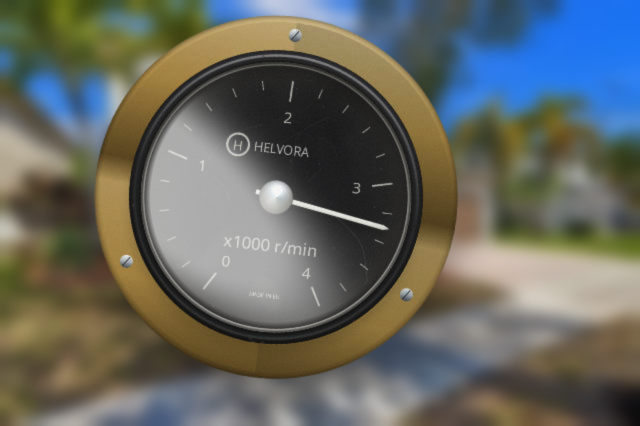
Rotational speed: value=3300 unit=rpm
